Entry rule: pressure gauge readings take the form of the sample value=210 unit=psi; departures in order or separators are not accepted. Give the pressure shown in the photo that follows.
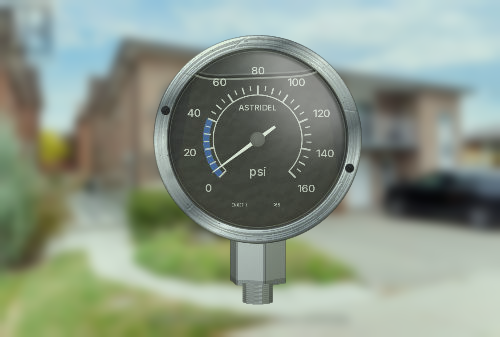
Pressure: value=5 unit=psi
